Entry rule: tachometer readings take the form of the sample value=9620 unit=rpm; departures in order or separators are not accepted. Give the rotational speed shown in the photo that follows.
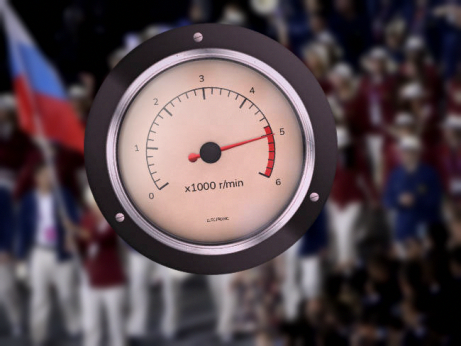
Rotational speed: value=5000 unit=rpm
